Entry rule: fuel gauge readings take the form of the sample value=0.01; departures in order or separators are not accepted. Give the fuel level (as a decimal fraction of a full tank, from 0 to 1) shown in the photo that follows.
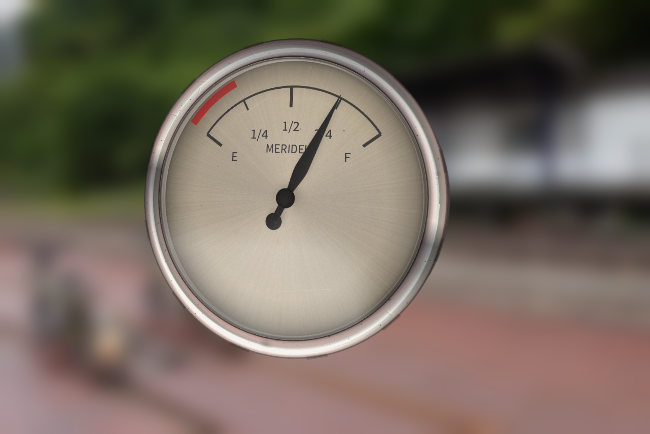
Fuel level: value=0.75
